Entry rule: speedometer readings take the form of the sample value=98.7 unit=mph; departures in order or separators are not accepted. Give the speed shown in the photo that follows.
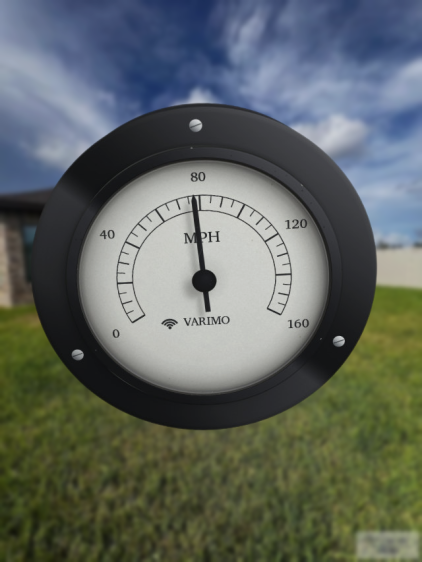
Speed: value=77.5 unit=mph
